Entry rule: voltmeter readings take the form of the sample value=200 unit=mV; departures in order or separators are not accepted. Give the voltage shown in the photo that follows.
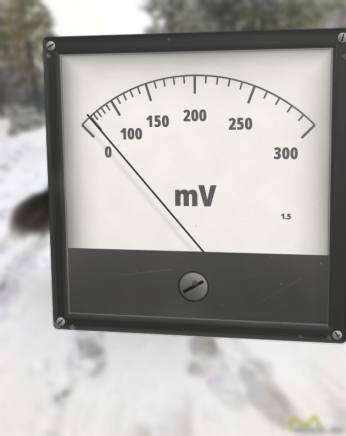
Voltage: value=50 unit=mV
